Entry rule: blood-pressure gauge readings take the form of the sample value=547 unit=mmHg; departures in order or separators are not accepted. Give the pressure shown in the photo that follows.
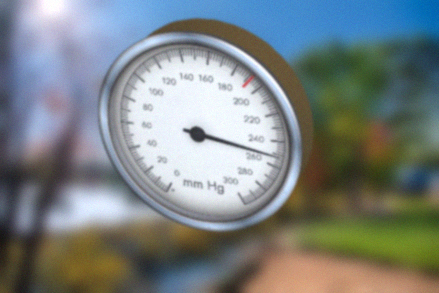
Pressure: value=250 unit=mmHg
